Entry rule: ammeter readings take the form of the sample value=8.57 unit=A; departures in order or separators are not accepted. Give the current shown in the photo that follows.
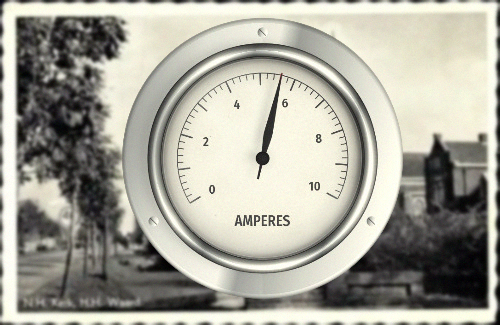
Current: value=5.6 unit=A
